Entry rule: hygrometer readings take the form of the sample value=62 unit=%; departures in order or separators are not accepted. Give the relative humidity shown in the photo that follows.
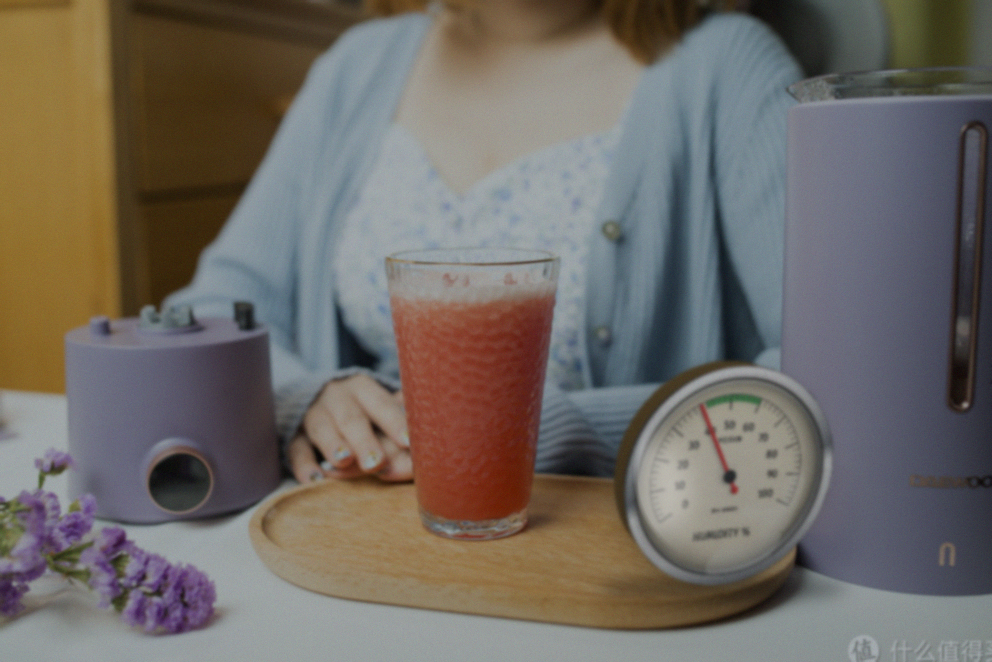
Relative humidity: value=40 unit=%
